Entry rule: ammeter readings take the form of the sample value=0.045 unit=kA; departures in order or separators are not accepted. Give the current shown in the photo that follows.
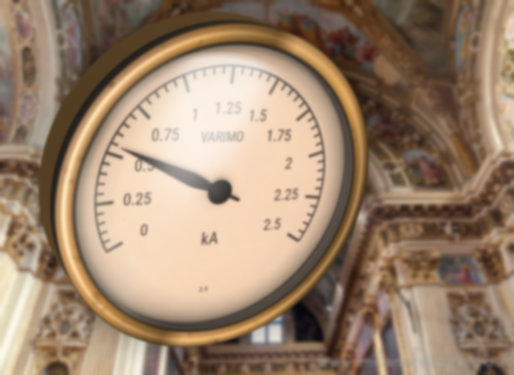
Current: value=0.55 unit=kA
